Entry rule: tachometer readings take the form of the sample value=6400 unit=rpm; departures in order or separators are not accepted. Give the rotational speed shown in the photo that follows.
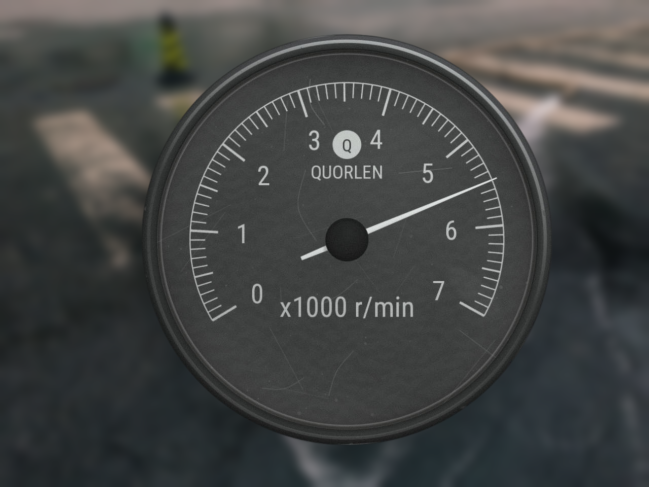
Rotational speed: value=5500 unit=rpm
